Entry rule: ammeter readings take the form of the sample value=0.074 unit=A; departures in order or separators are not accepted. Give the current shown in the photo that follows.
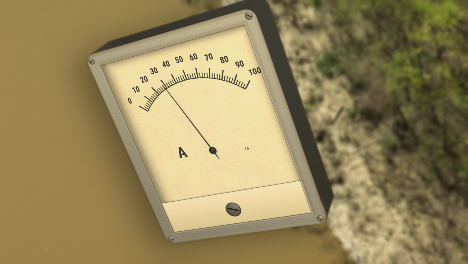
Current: value=30 unit=A
